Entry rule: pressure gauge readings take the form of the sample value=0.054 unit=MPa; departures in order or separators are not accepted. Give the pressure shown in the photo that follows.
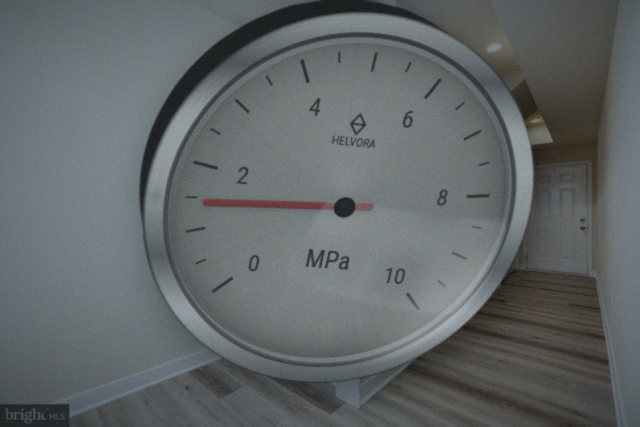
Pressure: value=1.5 unit=MPa
